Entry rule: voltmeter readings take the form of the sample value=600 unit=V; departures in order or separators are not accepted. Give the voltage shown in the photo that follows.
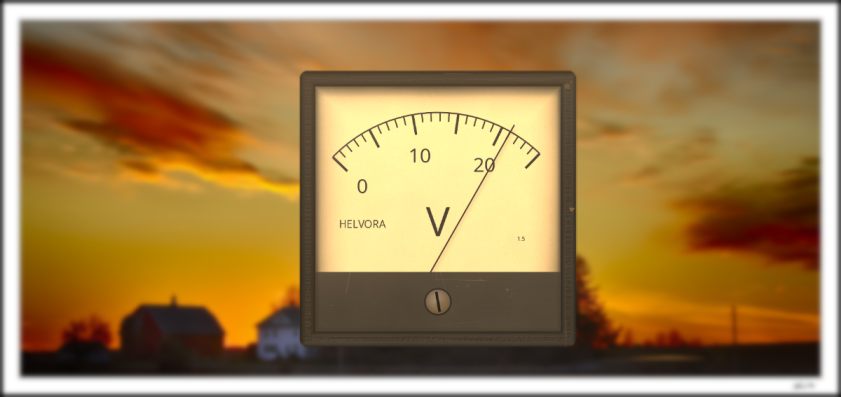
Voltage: value=21 unit=V
